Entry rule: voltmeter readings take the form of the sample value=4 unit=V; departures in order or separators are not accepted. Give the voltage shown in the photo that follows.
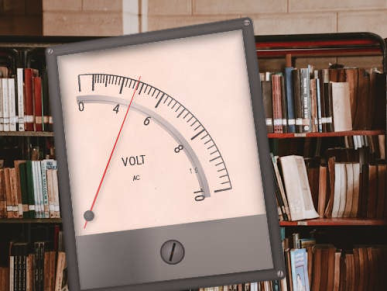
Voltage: value=4.8 unit=V
